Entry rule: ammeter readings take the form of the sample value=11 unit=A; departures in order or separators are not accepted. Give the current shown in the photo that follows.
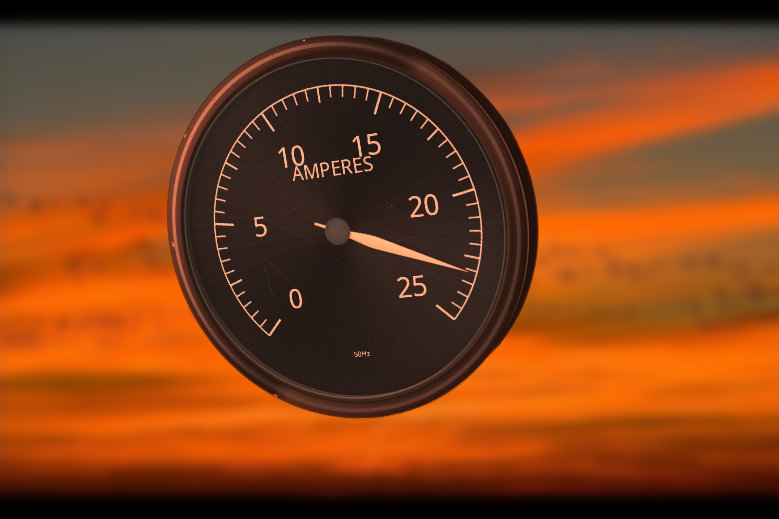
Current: value=23 unit=A
